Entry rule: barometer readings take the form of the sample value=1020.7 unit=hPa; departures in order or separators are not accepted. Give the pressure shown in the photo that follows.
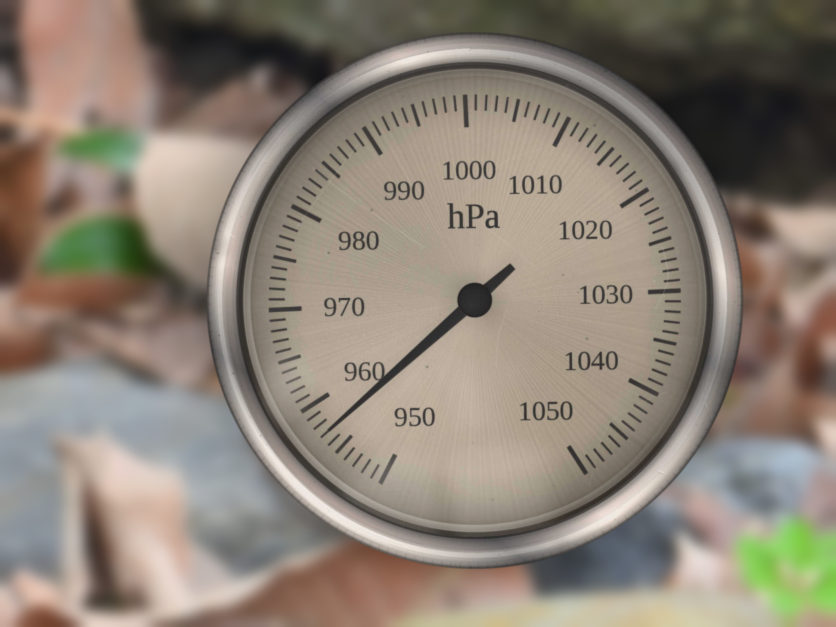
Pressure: value=957 unit=hPa
